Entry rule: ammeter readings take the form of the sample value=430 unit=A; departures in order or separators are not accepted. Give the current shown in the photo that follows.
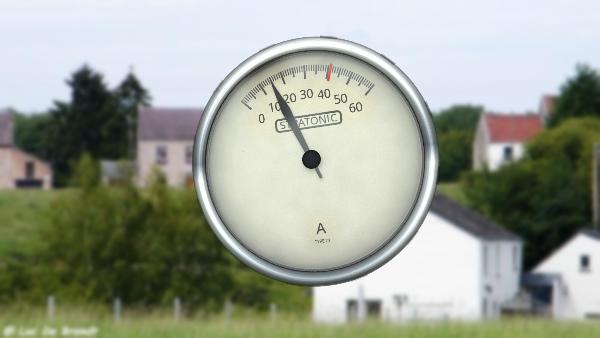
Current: value=15 unit=A
